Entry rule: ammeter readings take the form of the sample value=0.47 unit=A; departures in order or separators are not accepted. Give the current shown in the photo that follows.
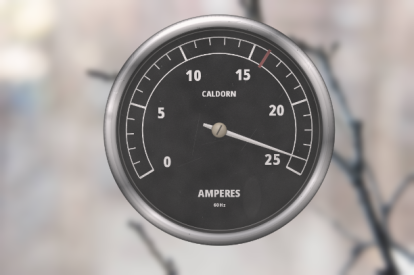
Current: value=24 unit=A
